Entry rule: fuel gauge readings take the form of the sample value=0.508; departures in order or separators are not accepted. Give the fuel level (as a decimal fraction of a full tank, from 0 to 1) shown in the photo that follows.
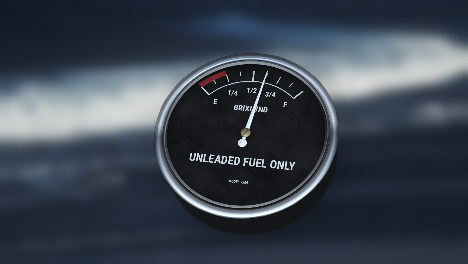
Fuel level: value=0.625
